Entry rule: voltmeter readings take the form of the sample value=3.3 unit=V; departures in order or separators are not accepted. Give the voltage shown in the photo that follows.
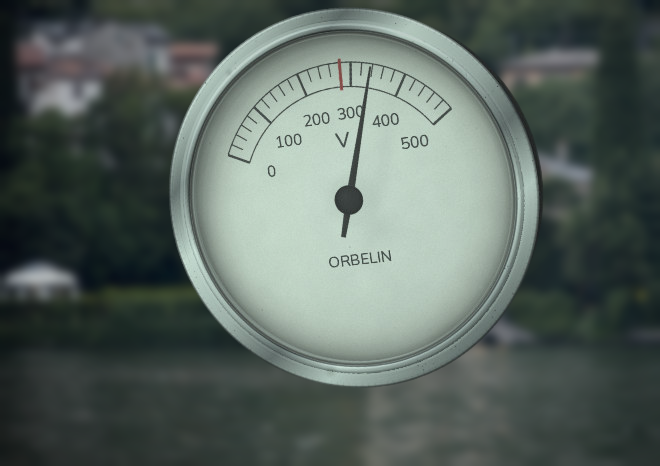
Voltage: value=340 unit=V
